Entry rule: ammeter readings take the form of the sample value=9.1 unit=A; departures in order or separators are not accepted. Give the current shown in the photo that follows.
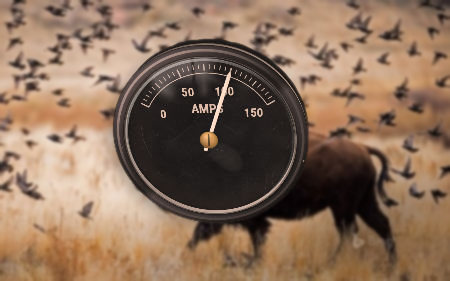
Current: value=100 unit=A
